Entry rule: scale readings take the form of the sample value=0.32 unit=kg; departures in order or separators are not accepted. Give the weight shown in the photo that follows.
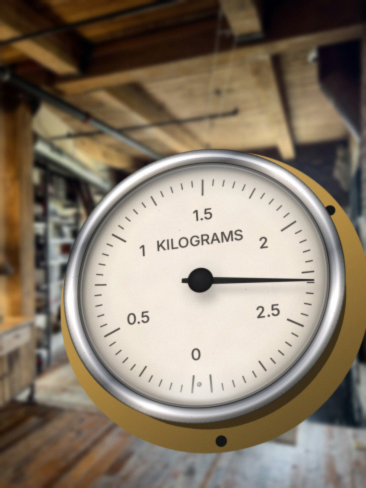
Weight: value=2.3 unit=kg
